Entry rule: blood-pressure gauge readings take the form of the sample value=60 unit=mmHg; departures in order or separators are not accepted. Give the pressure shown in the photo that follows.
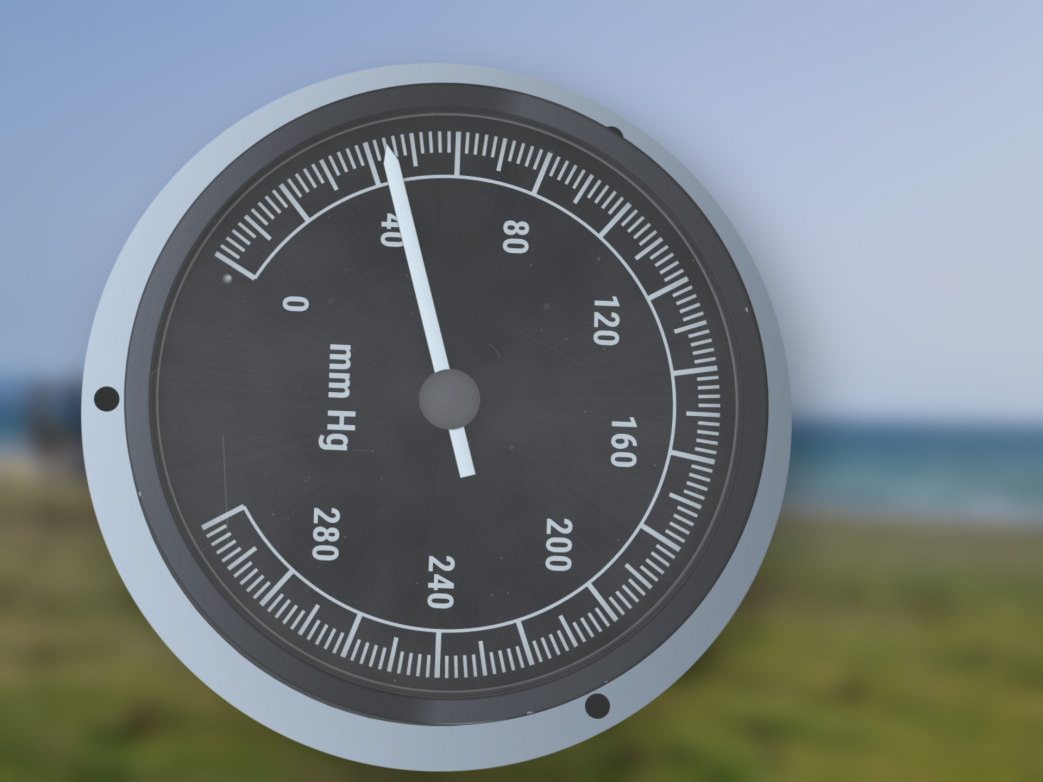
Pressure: value=44 unit=mmHg
